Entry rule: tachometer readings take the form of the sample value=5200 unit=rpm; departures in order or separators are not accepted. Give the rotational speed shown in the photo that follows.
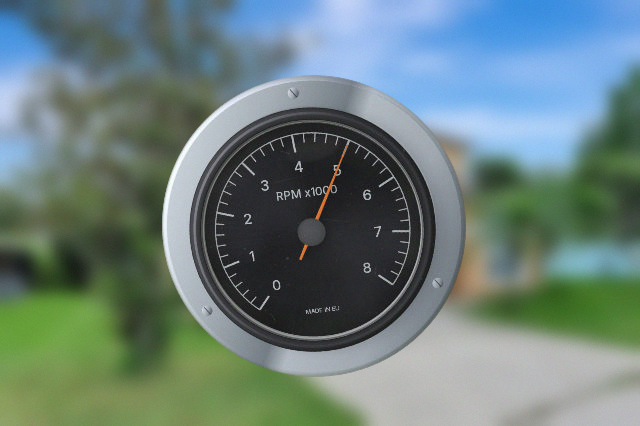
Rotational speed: value=5000 unit=rpm
